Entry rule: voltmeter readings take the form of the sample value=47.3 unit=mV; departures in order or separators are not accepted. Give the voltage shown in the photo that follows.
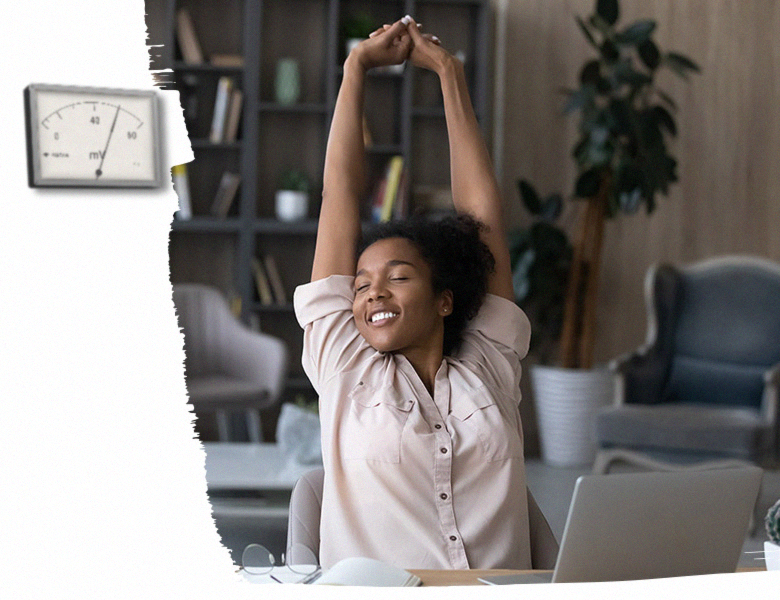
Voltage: value=50 unit=mV
